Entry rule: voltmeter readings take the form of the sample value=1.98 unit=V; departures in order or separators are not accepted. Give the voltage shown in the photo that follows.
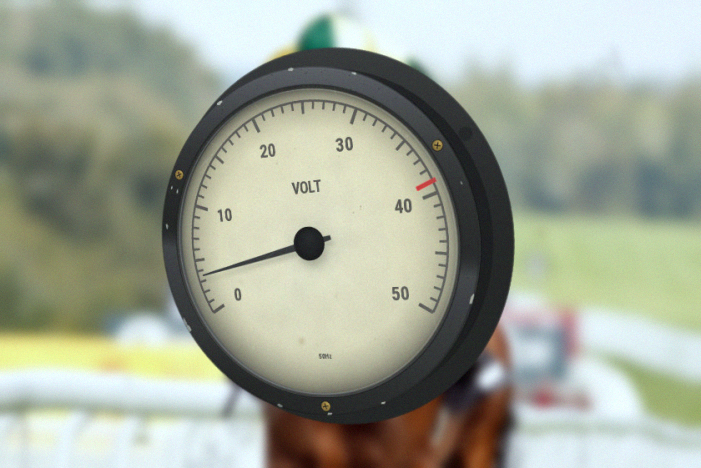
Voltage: value=3.5 unit=V
